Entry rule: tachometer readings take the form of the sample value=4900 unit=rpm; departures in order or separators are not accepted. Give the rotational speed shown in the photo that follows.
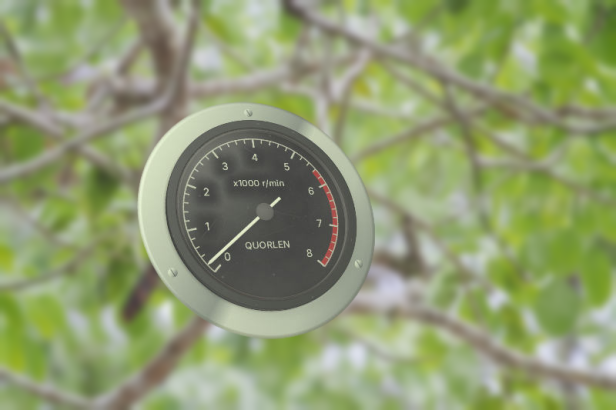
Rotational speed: value=200 unit=rpm
